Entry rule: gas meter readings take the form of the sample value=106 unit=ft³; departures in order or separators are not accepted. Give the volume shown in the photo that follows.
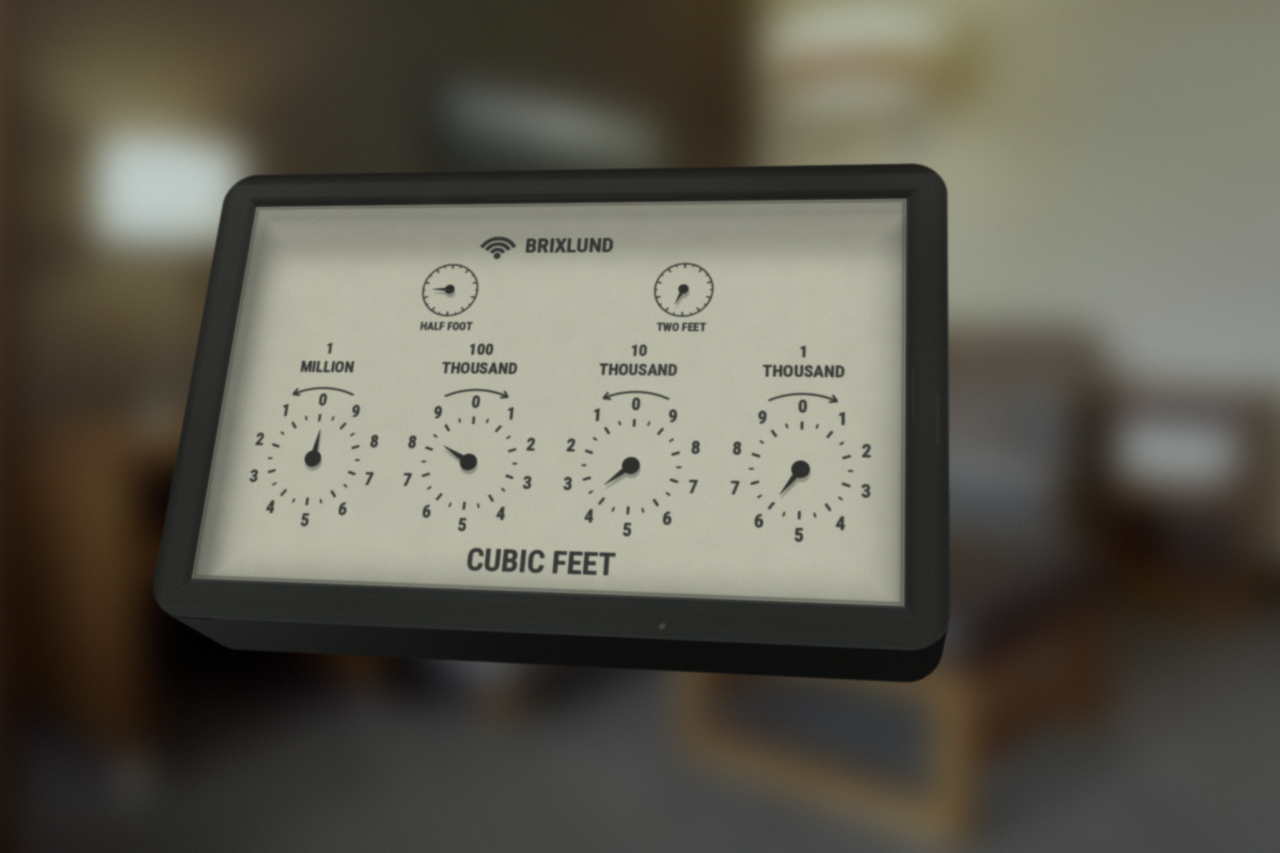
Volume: value=983600 unit=ft³
